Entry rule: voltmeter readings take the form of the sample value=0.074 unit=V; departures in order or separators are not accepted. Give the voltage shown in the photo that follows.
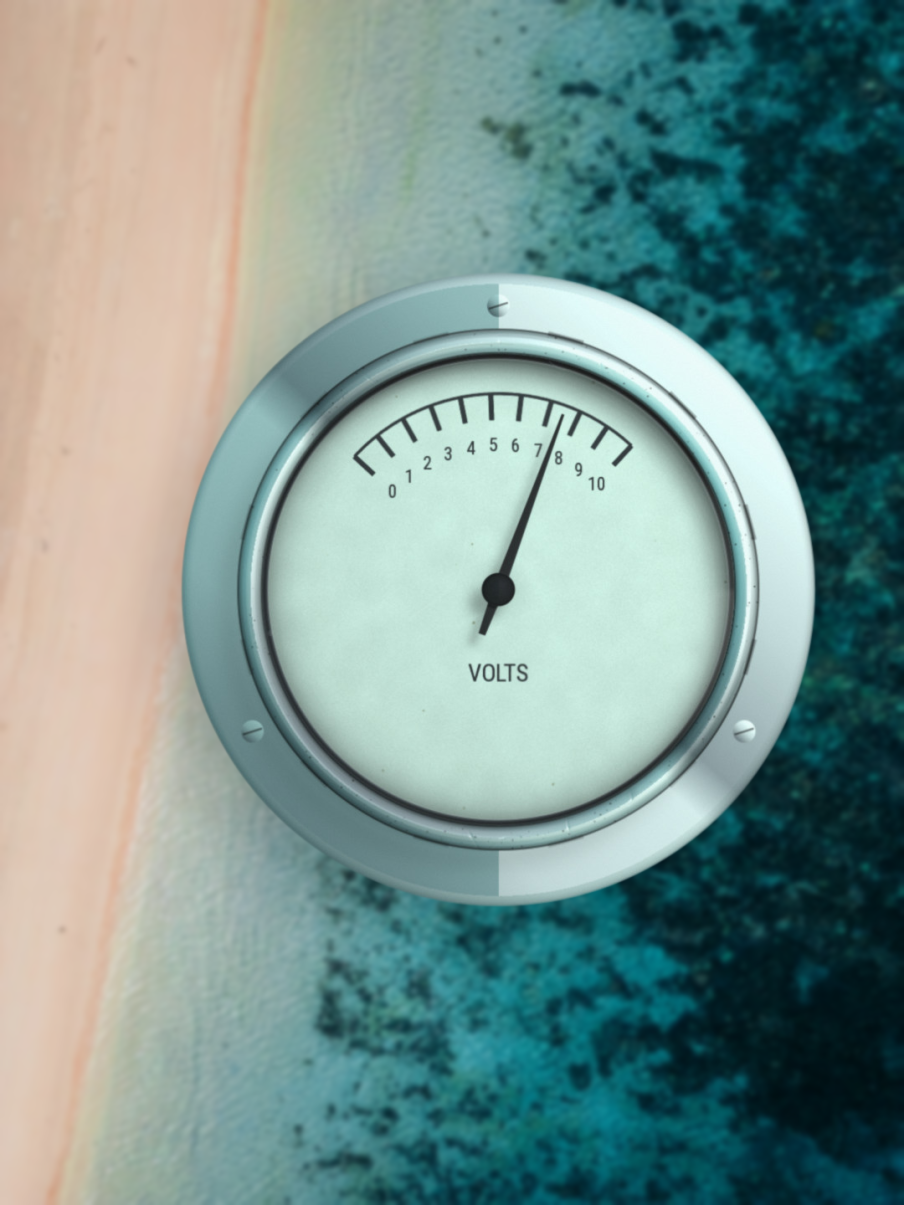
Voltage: value=7.5 unit=V
